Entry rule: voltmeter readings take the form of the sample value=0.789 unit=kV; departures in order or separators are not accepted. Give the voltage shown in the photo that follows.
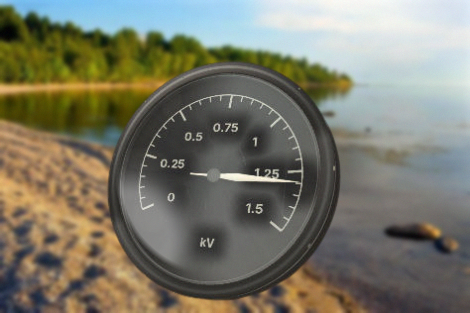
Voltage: value=1.3 unit=kV
